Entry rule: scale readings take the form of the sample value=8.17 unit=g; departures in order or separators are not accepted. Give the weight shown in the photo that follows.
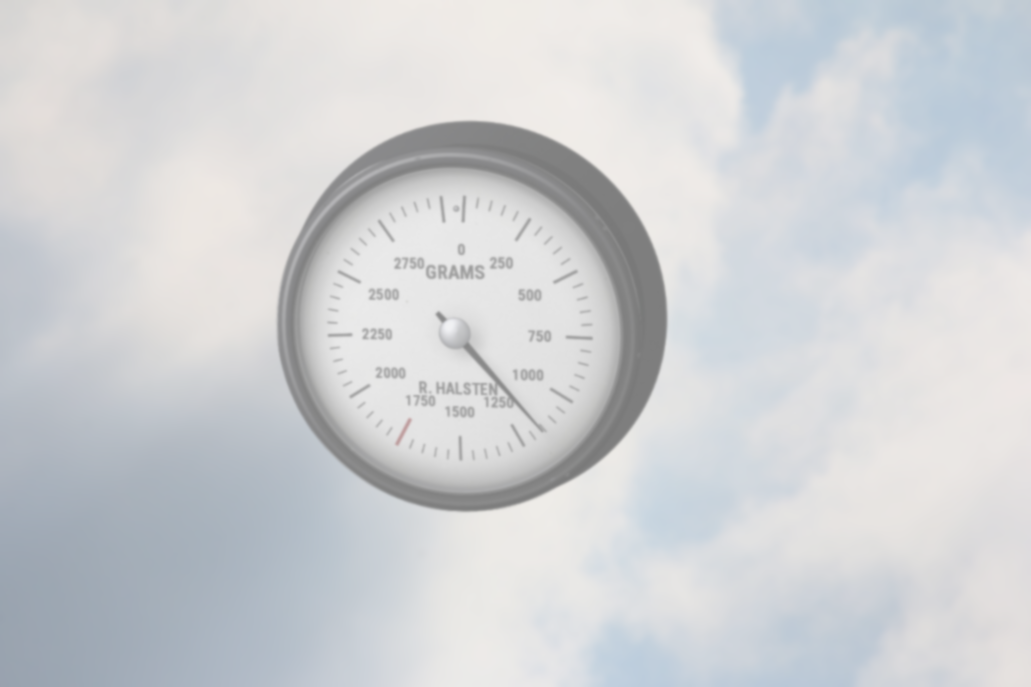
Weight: value=1150 unit=g
